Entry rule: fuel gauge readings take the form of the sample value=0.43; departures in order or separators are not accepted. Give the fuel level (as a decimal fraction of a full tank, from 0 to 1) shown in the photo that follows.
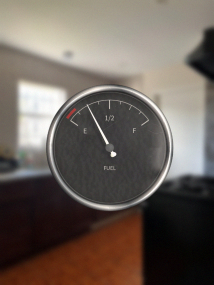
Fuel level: value=0.25
